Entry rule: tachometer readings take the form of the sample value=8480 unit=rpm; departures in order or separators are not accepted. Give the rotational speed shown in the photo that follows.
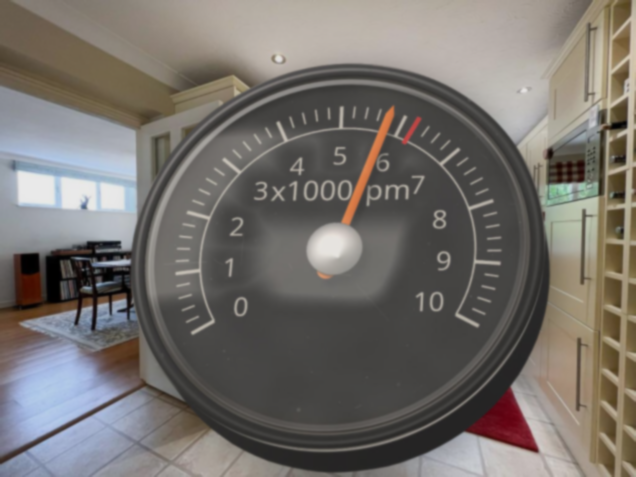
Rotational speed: value=5800 unit=rpm
